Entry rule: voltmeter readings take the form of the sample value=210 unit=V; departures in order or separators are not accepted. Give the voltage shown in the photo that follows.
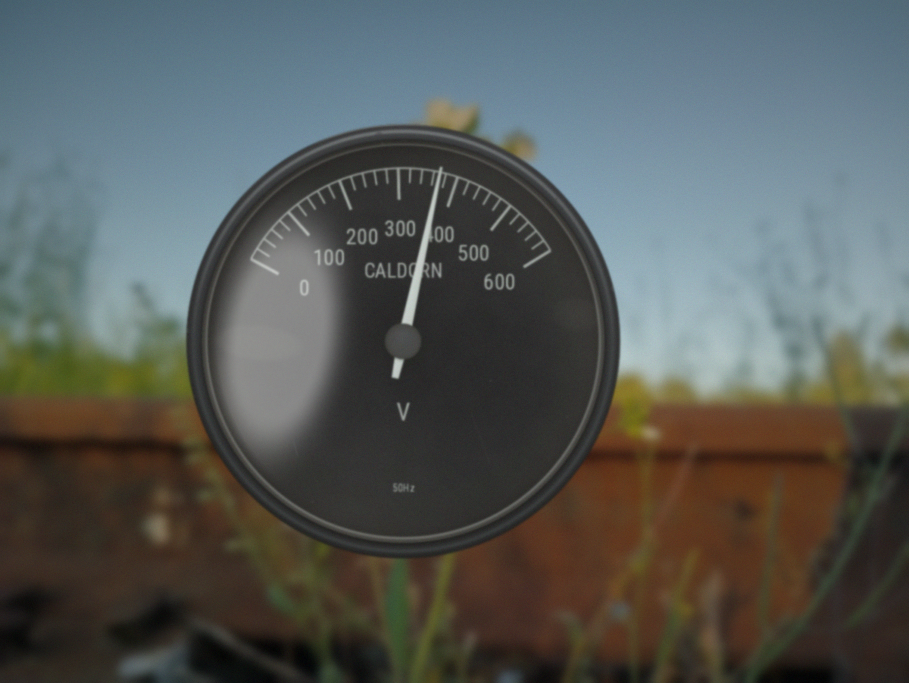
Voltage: value=370 unit=V
